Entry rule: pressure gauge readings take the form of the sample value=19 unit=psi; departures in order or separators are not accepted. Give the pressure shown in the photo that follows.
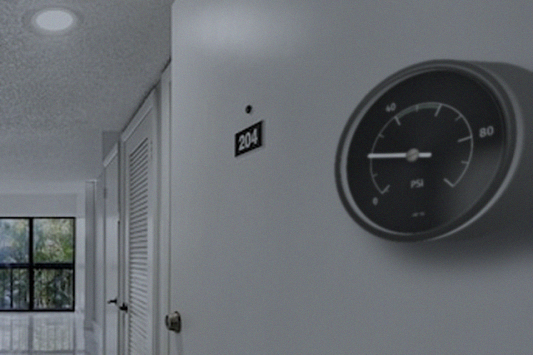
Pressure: value=20 unit=psi
